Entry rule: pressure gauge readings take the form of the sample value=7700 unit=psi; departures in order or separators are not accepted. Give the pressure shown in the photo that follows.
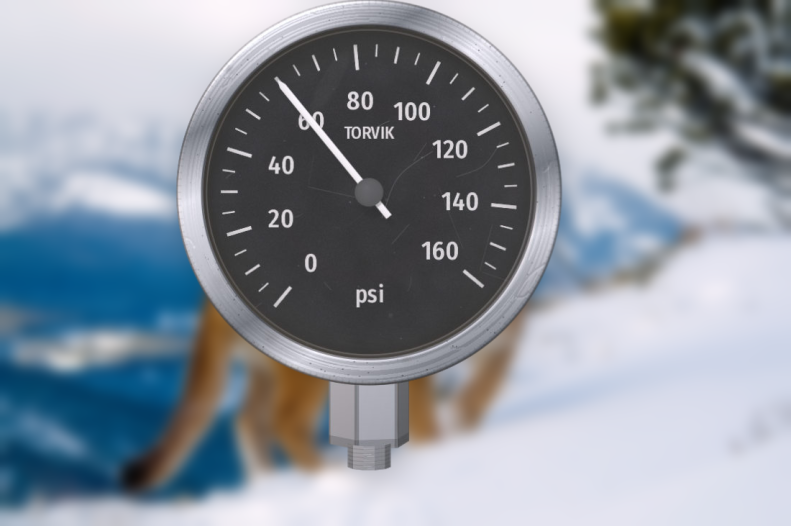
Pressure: value=60 unit=psi
